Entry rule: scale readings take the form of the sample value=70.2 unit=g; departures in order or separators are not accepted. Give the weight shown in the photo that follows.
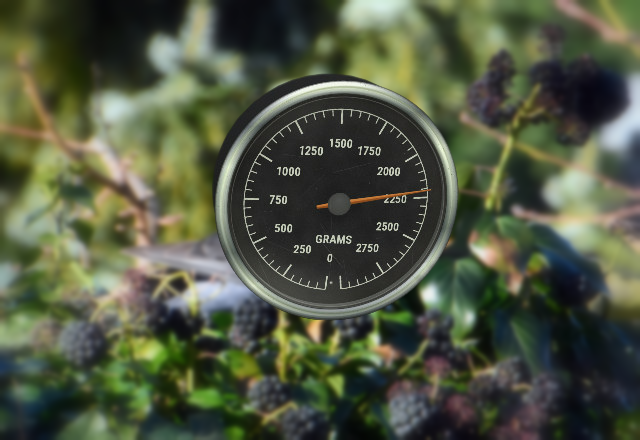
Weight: value=2200 unit=g
